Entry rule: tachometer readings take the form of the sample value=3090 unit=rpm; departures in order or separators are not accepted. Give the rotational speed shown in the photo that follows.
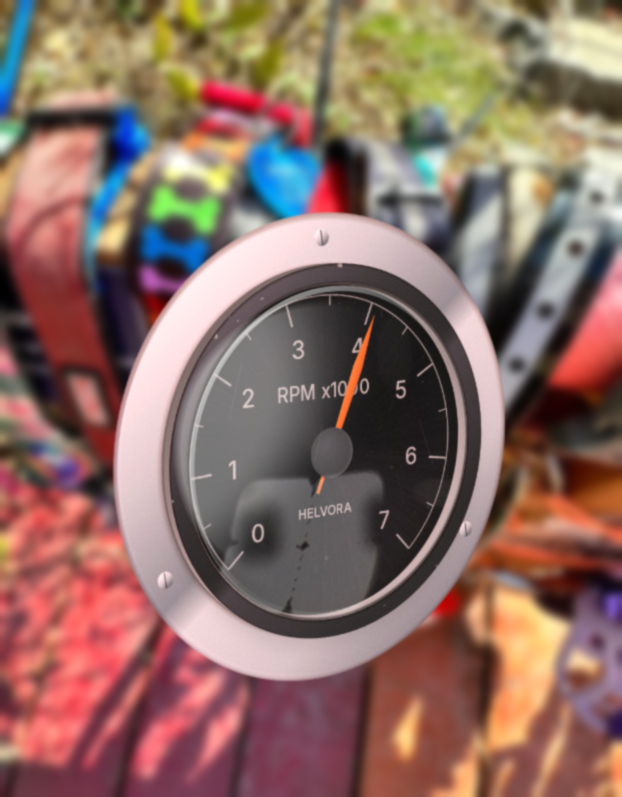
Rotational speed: value=4000 unit=rpm
